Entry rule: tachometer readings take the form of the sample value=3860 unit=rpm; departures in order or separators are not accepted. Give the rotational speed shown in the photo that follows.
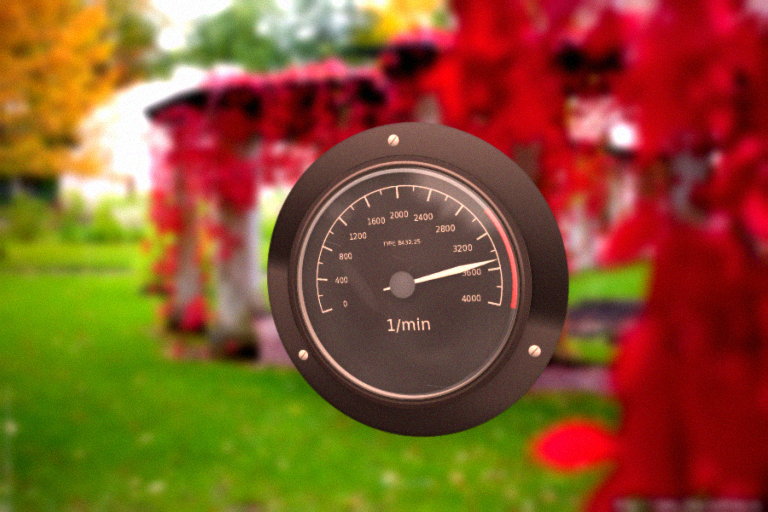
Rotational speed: value=3500 unit=rpm
